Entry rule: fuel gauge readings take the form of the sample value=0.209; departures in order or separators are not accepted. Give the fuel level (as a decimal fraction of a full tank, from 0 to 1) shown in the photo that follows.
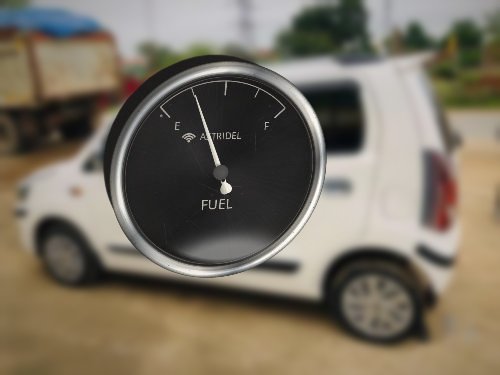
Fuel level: value=0.25
